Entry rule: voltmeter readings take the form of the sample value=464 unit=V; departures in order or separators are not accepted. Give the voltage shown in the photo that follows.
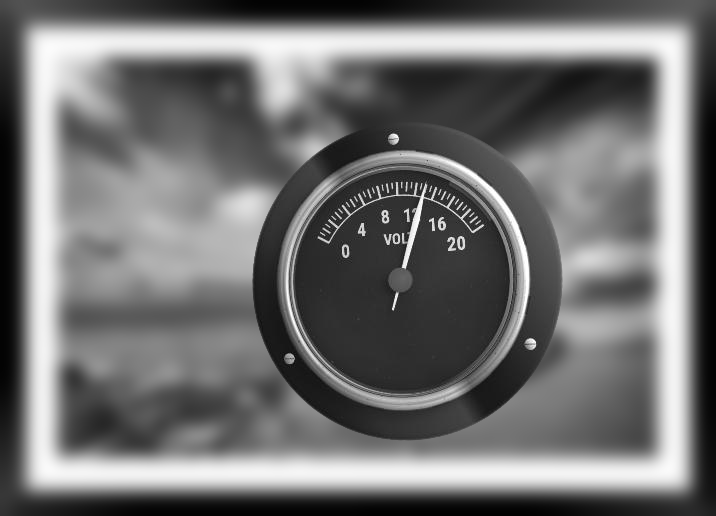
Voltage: value=13 unit=V
